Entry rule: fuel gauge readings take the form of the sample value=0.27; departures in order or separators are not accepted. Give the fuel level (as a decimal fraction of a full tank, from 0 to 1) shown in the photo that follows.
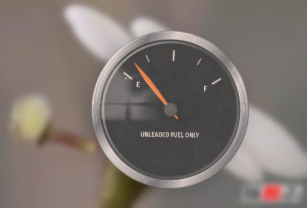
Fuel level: value=0.125
